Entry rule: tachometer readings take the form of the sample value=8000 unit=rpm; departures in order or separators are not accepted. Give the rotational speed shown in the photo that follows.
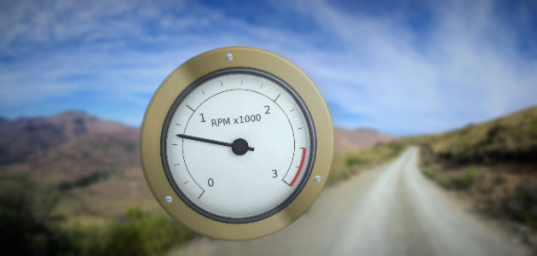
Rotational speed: value=700 unit=rpm
